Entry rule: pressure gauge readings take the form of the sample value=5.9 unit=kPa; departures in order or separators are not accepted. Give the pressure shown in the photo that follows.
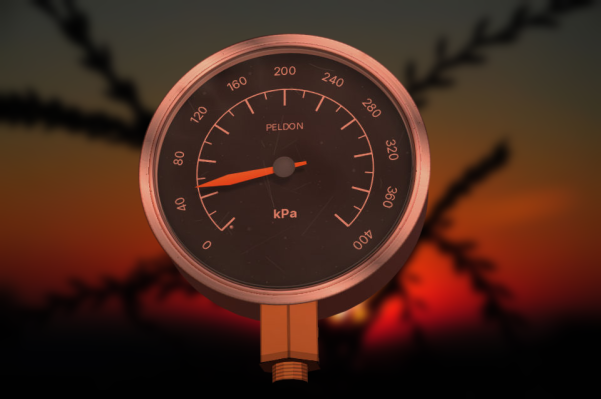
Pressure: value=50 unit=kPa
